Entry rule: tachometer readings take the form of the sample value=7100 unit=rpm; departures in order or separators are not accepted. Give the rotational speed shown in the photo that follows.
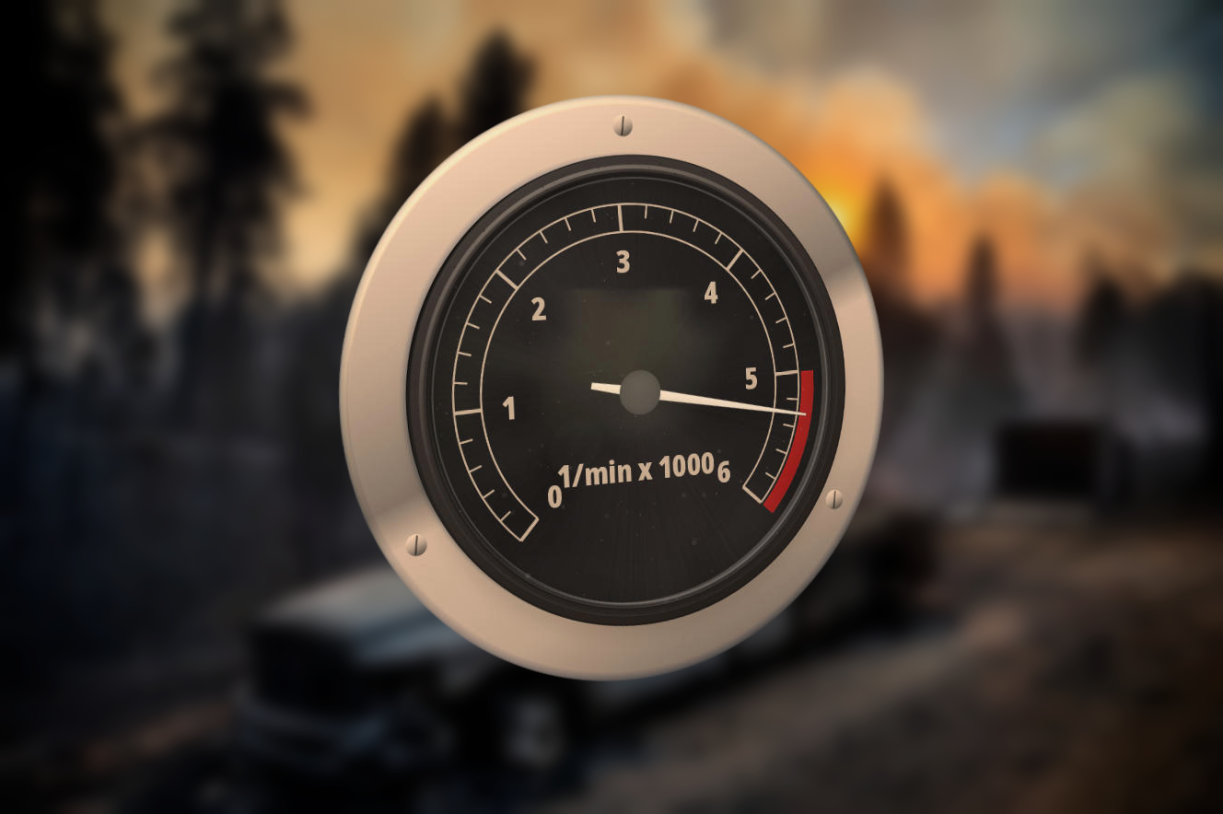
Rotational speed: value=5300 unit=rpm
